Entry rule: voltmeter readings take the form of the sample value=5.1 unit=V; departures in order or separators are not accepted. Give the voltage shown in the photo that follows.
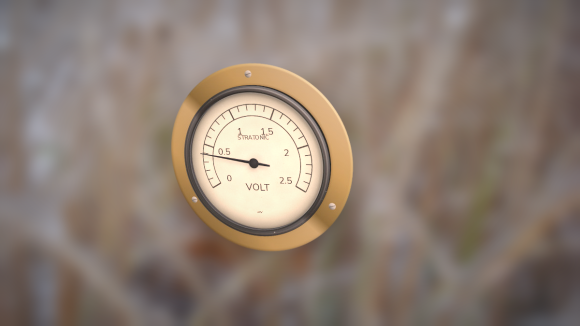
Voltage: value=0.4 unit=V
